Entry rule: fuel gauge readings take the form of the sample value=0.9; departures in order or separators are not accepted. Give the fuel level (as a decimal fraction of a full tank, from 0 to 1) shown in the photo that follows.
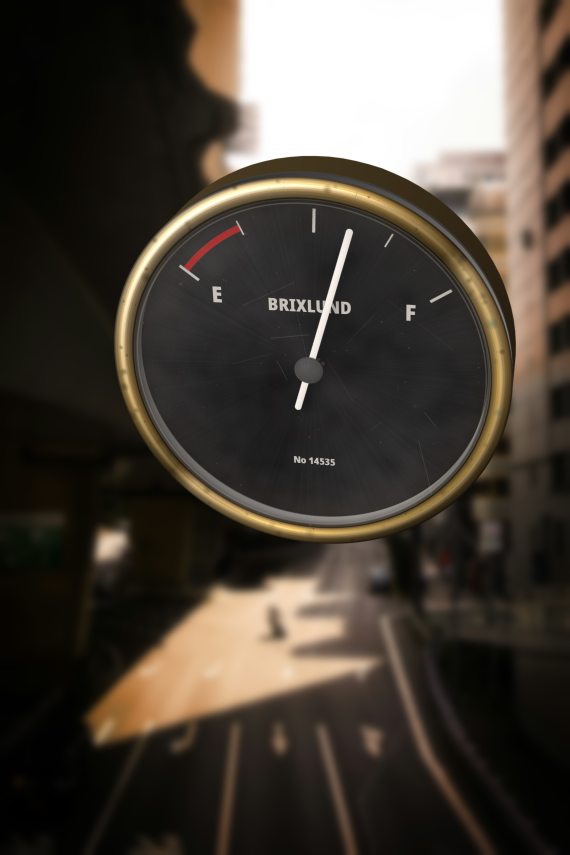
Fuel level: value=0.625
